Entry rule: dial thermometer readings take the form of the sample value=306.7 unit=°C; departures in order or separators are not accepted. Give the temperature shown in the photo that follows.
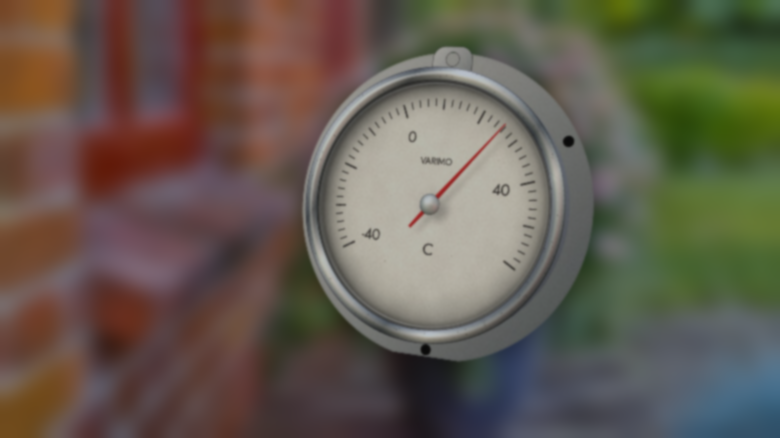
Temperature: value=26 unit=°C
